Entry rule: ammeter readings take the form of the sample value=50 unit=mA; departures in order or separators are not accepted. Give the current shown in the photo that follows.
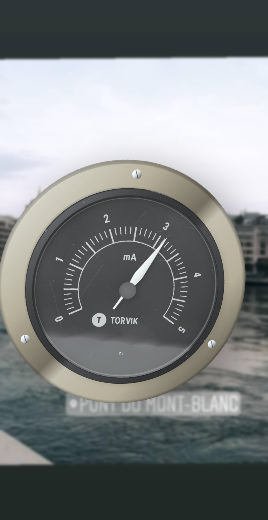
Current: value=3.1 unit=mA
